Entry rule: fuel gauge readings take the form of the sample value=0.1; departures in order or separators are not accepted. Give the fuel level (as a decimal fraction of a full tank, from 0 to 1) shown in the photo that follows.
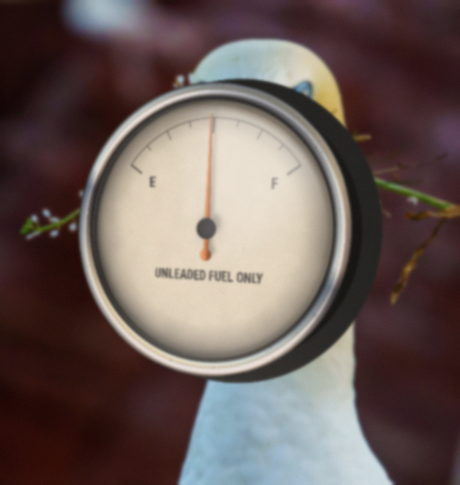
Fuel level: value=0.5
